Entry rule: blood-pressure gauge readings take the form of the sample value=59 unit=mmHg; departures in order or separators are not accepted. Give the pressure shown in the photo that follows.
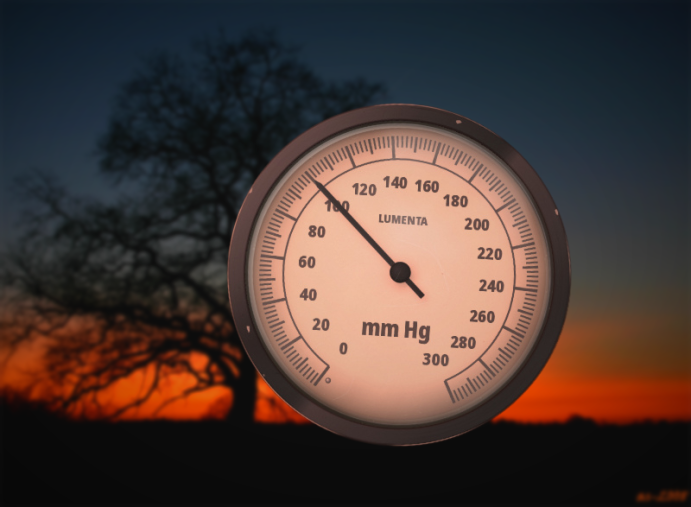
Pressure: value=100 unit=mmHg
